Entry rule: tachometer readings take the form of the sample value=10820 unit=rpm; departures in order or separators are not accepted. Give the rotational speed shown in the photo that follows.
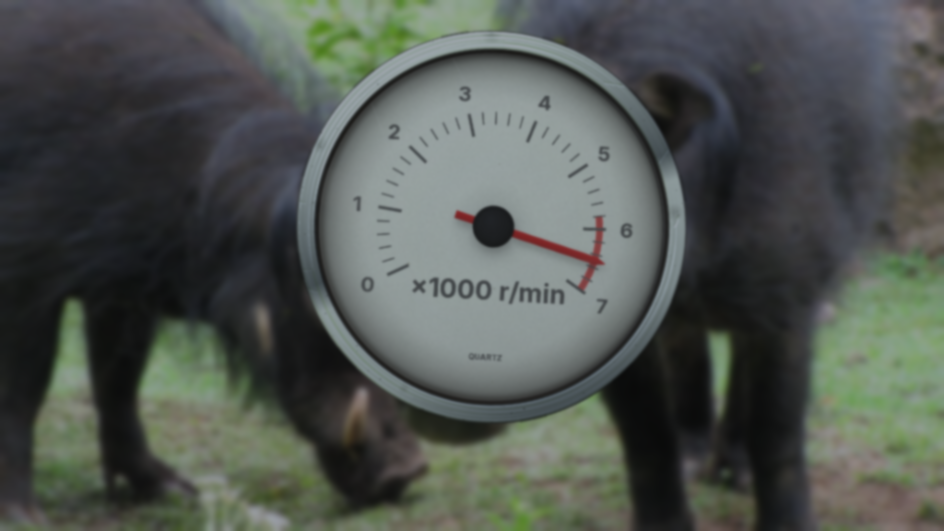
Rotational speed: value=6500 unit=rpm
